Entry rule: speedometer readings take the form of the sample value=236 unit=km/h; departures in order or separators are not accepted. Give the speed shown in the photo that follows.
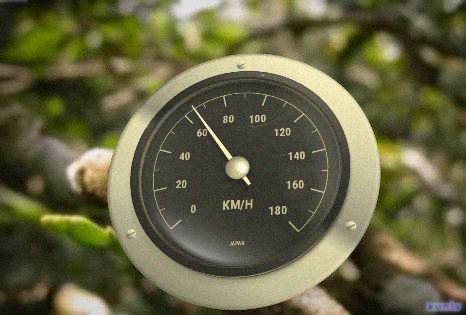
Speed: value=65 unit=km/h
